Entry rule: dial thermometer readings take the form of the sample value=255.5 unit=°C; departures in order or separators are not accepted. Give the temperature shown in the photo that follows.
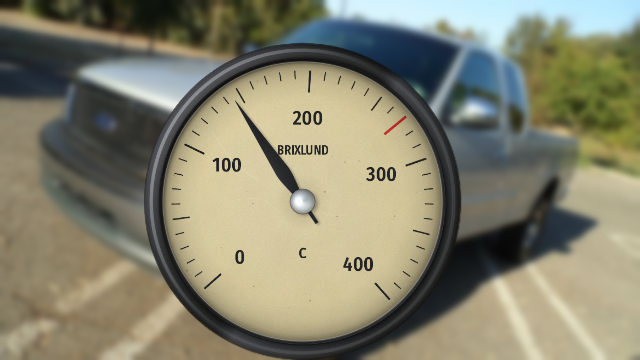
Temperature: value=145 unit=°C
